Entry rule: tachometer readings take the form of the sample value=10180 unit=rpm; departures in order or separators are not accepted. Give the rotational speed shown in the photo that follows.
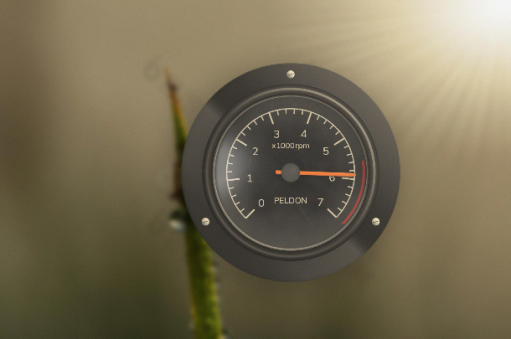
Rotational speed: value=5900 unit=rpm
